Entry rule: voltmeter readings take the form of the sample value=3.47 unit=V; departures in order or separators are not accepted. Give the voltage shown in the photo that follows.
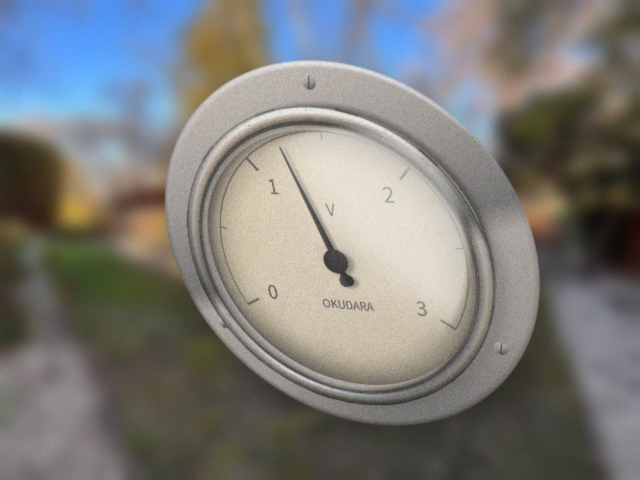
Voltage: value=1.25 unit=V
